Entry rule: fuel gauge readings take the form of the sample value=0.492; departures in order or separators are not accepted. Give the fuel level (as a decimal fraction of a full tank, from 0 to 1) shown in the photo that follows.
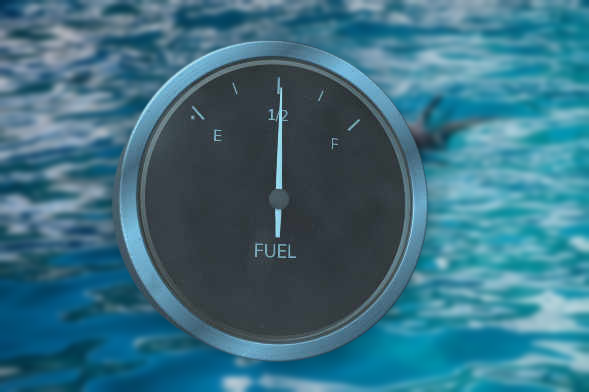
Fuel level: value=0.5
